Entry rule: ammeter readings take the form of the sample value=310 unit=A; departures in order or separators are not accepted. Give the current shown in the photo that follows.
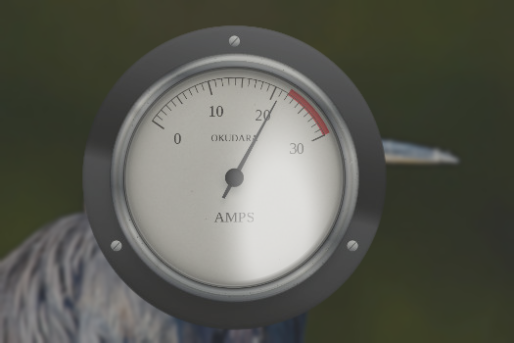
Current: value=21 unit=A
